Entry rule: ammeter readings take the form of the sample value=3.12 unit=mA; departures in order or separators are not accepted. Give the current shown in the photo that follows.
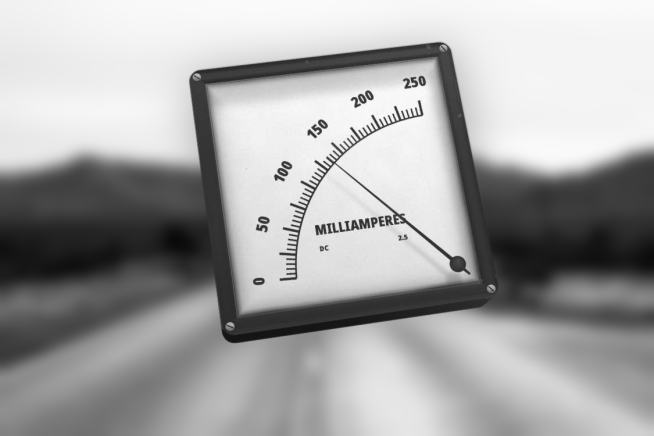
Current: value=135 unit=mA
